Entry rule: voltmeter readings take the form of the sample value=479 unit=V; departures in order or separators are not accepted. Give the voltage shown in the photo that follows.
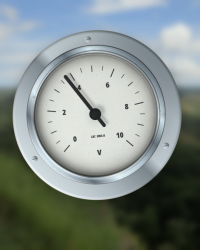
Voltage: value=3.75 unit=V
